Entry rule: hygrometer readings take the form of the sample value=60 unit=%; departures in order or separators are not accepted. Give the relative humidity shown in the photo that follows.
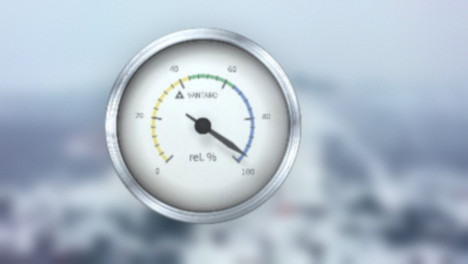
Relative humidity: value=96 unit=%
